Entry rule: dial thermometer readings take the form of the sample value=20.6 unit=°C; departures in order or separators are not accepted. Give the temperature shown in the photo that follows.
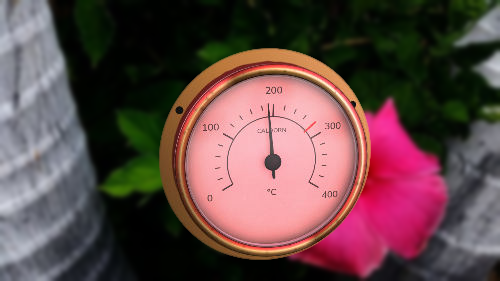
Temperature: value=190 unit=°C
